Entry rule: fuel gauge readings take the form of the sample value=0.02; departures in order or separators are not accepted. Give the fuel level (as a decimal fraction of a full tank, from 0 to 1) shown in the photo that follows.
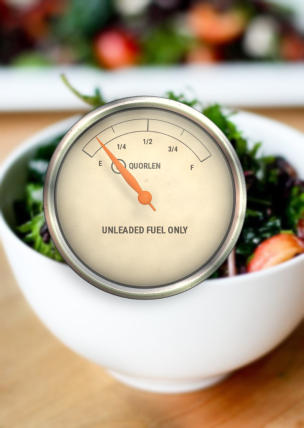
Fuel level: value=0.125
